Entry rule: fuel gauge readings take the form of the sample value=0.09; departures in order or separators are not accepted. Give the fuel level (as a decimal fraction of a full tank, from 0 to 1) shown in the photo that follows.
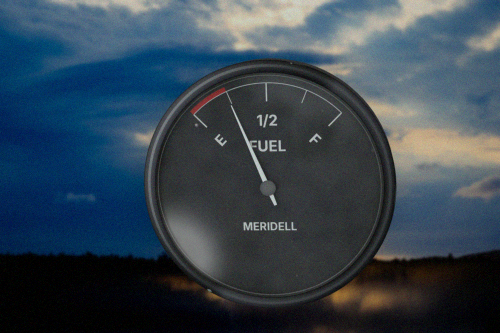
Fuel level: value=0.25
